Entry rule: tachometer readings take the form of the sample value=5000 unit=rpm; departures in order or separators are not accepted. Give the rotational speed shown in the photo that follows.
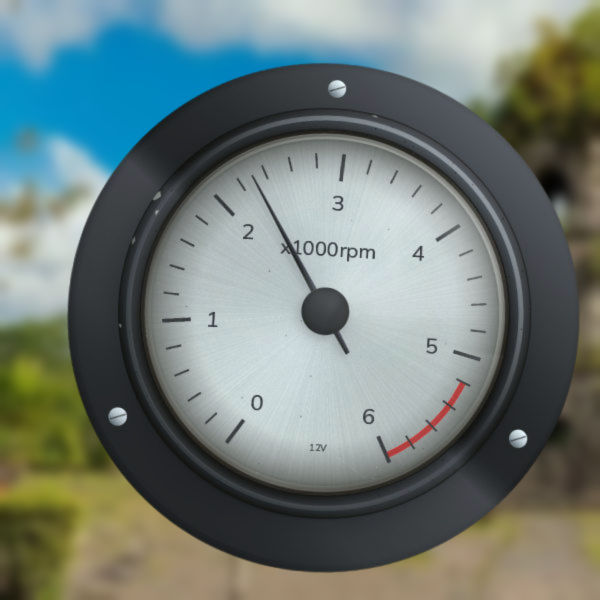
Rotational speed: value=2300 unit=rpm
